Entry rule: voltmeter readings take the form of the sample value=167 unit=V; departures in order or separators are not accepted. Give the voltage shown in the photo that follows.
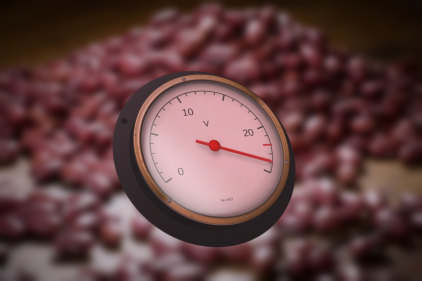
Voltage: value=24 unit=V
